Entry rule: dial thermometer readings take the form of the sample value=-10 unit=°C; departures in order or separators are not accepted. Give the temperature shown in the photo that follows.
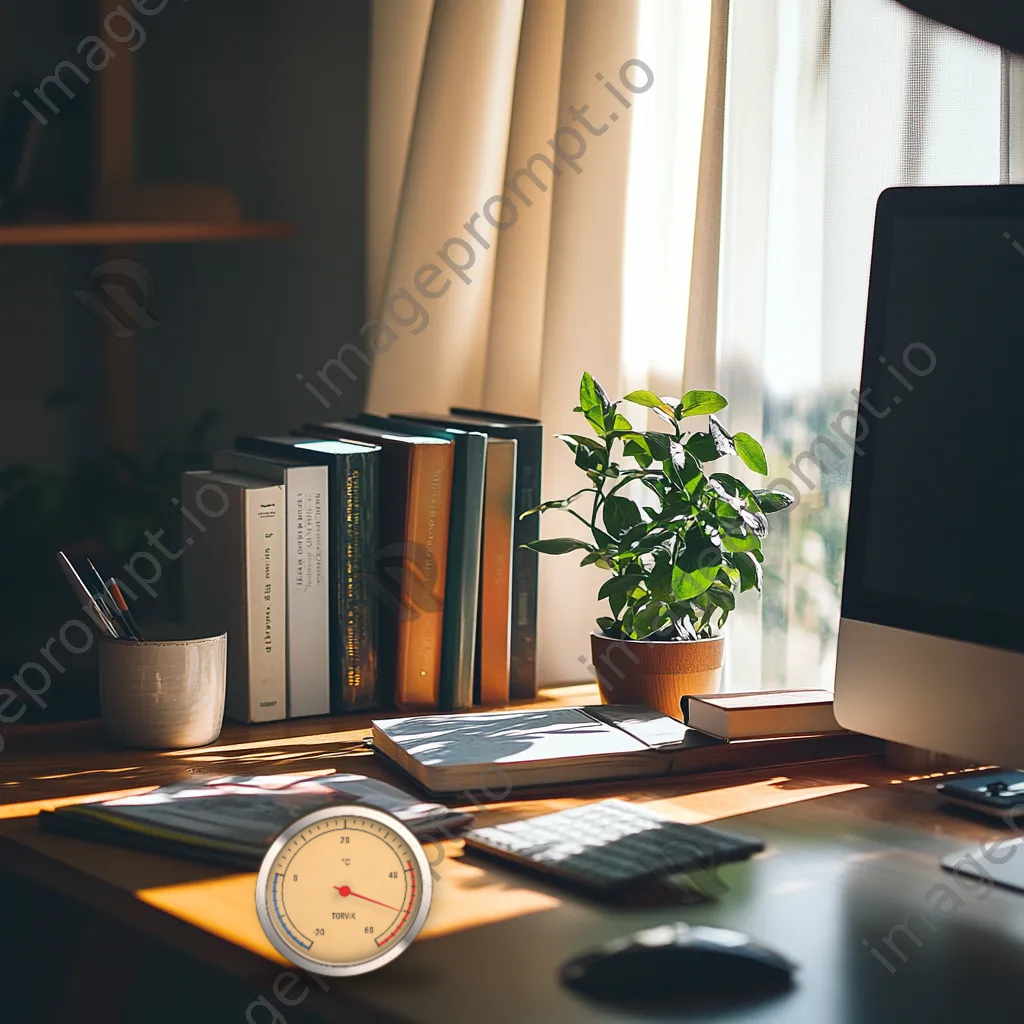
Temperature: value=50 unit=°C
